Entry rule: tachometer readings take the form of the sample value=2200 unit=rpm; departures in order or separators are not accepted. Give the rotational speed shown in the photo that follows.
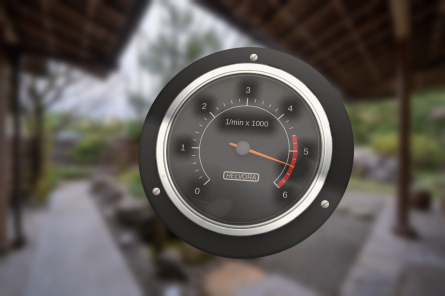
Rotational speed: value=5400 unit=rpm
